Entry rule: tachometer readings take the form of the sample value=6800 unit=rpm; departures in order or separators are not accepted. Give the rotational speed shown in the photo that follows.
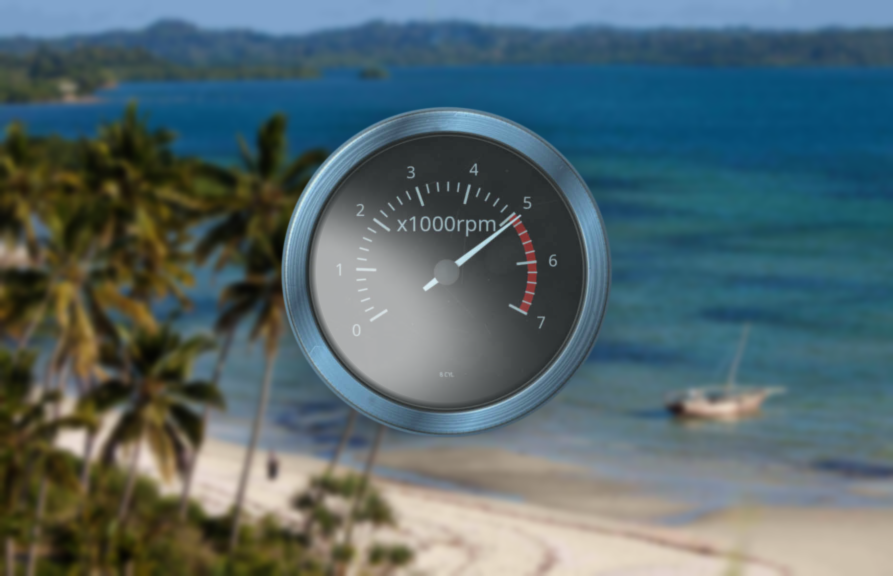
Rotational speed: value=5100 unit=rpm
